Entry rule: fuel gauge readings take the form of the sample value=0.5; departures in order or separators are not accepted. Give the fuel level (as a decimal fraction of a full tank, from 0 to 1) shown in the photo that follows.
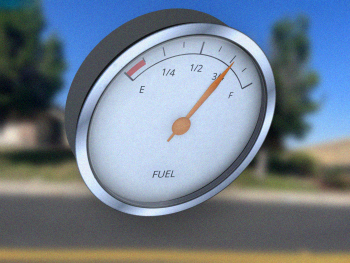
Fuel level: value=0.75
